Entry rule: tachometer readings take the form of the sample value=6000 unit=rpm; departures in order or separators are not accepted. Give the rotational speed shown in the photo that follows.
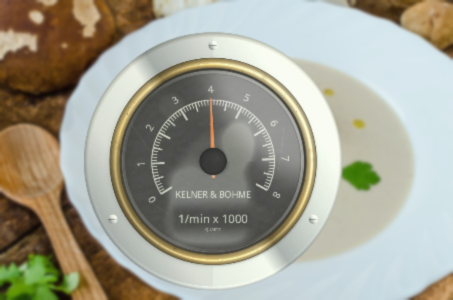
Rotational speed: value=4000 unit=rpm
